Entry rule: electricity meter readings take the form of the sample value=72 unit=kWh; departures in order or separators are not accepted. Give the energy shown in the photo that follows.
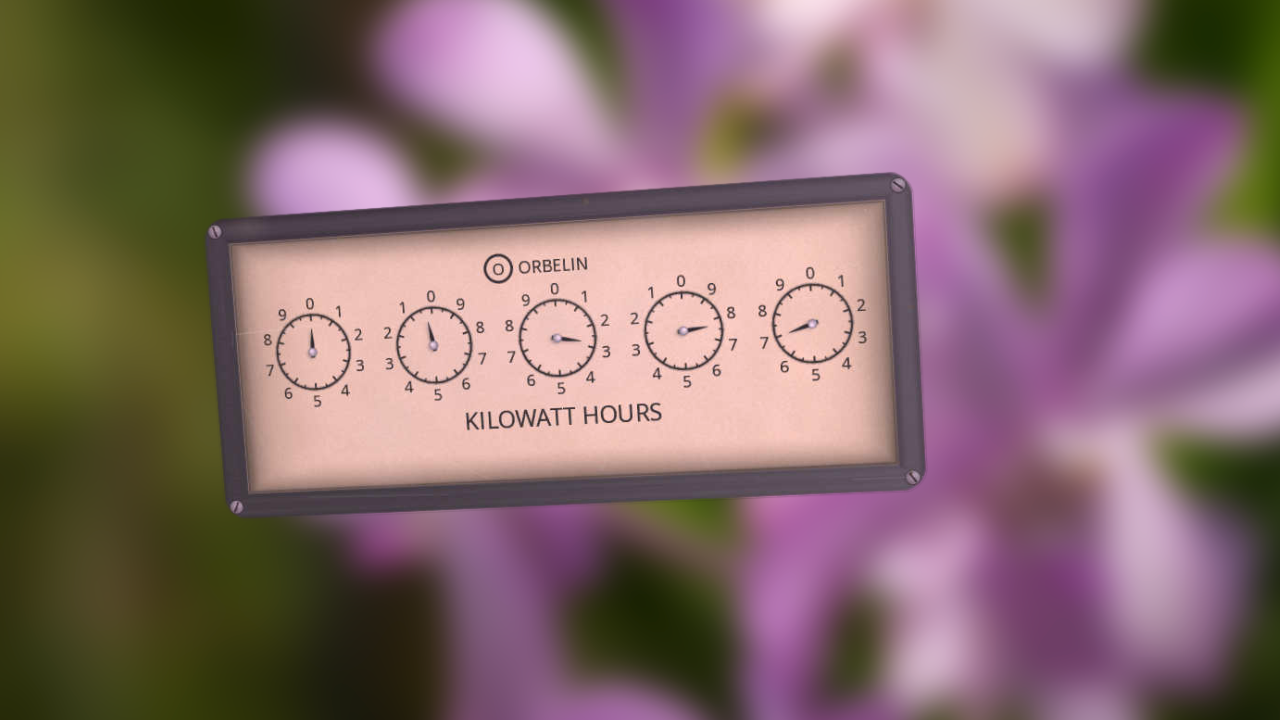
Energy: value=277 unit=kWh
